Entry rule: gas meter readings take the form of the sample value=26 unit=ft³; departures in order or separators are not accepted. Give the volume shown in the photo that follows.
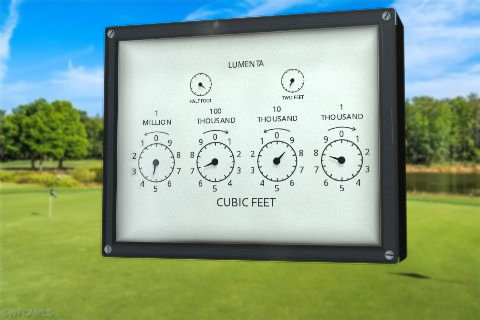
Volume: value=468800 unit=ft³
